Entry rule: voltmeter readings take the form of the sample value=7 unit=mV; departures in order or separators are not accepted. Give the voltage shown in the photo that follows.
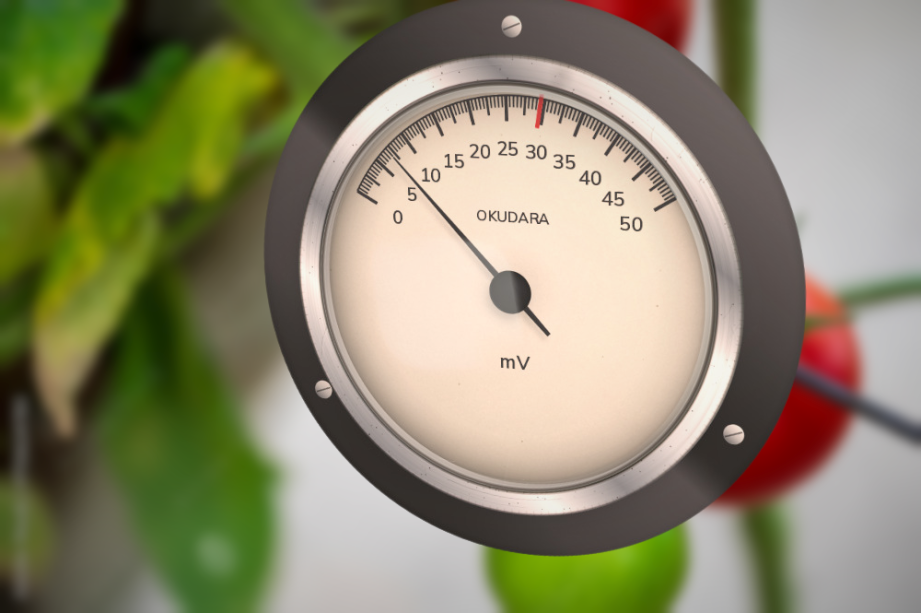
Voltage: value=7.5 unit=mV
